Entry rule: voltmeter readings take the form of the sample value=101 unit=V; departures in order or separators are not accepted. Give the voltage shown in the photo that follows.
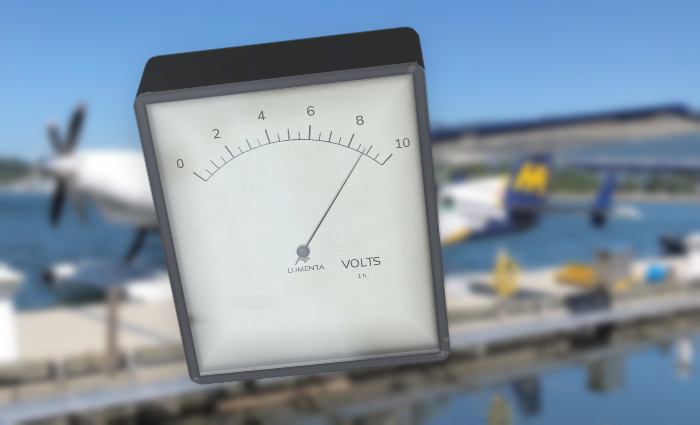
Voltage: value=8.75 unit=V
